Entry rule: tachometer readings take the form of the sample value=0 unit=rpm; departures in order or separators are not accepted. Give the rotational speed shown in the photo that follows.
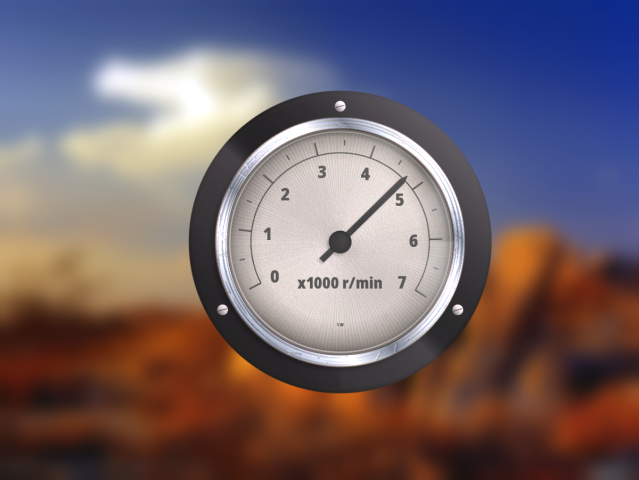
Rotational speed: value=4750 unit=rpm
